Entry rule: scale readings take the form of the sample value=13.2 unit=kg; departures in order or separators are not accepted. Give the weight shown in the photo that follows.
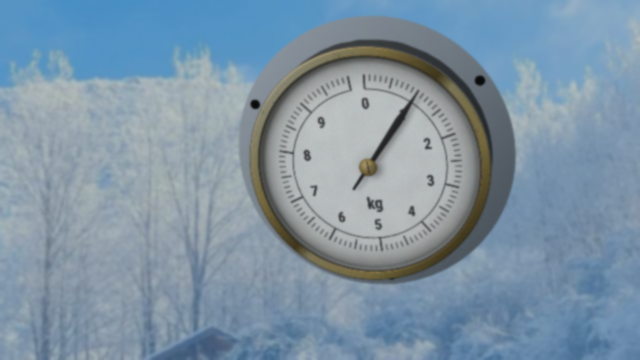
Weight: value=1 unit=kg
